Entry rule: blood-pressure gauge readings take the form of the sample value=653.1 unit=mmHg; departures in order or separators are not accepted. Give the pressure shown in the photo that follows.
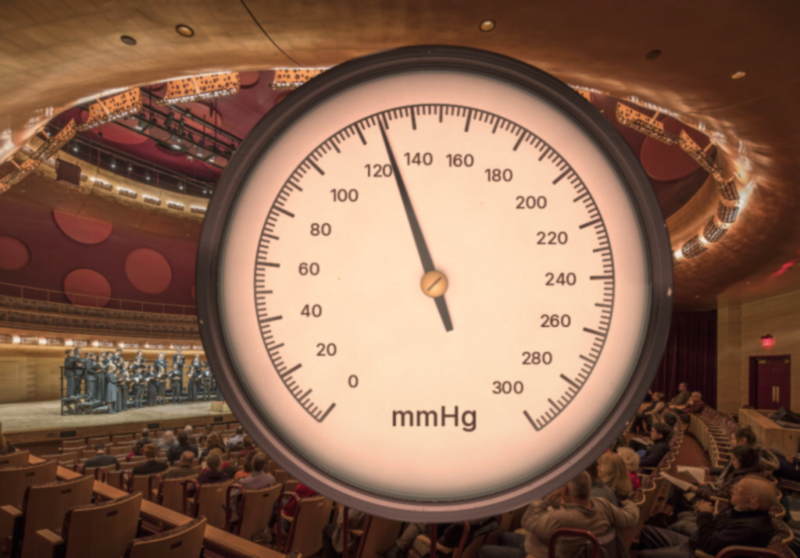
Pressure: value=128 unit=mmHg
